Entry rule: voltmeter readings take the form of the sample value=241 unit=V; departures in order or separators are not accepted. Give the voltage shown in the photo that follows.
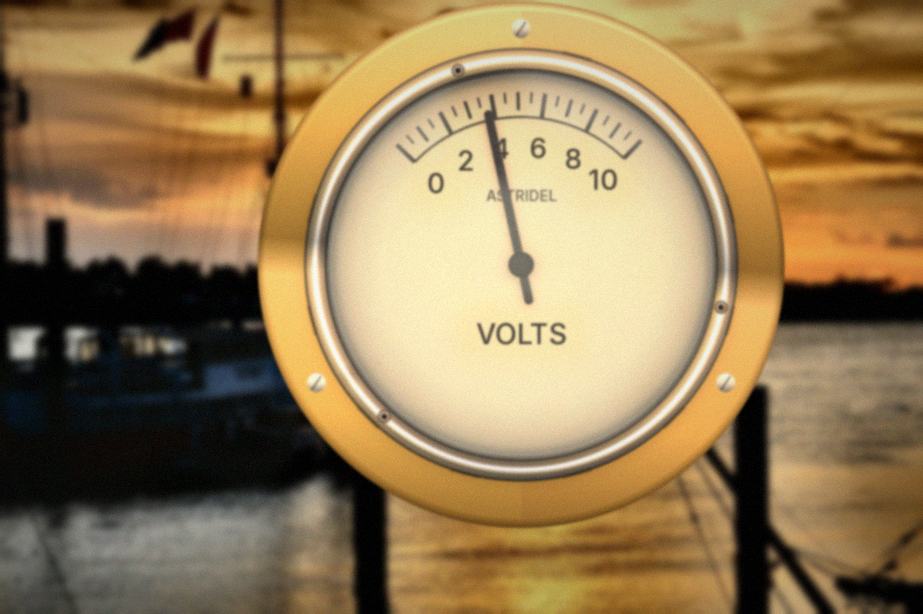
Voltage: value=3.75 unit=V
